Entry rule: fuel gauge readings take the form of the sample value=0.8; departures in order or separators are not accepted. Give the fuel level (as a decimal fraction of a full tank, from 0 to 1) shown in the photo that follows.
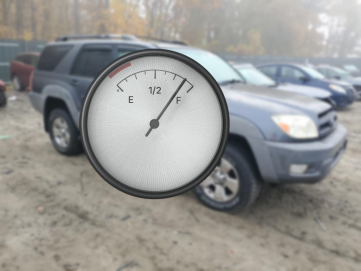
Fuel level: value=0.875
